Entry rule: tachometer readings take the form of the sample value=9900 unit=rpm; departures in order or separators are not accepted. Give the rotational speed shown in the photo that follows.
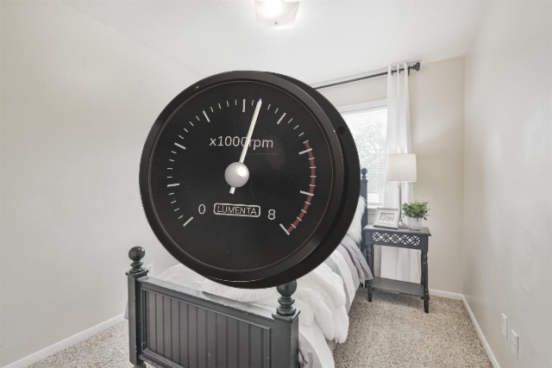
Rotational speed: value=4400 unit=rpm
